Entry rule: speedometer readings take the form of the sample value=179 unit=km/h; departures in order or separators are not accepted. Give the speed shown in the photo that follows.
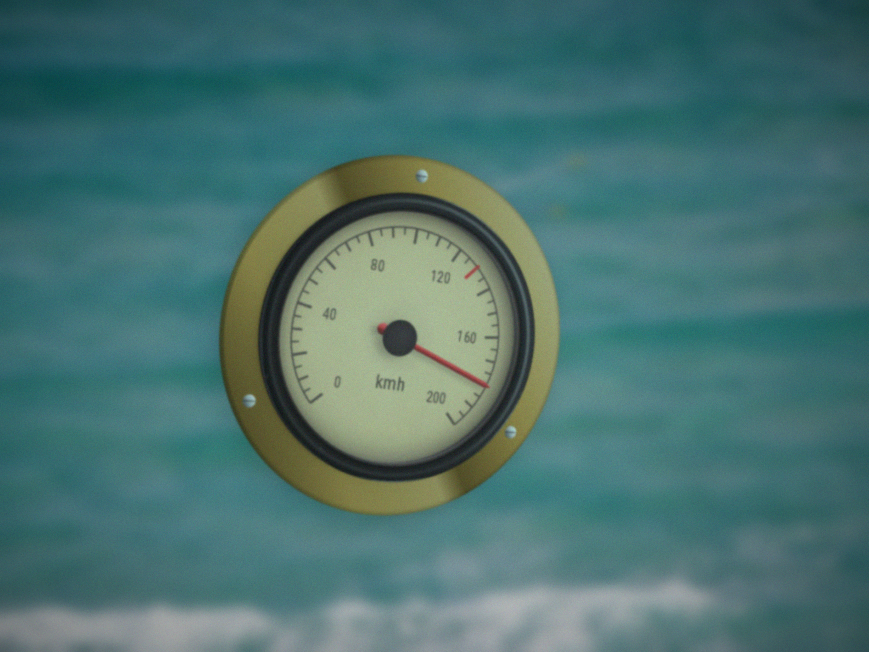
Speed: value=180 unit=km/h
